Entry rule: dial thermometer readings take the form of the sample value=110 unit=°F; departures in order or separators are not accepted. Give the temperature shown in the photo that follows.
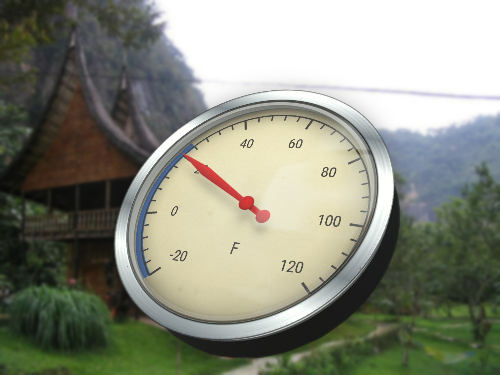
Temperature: value=20 unit=°F
